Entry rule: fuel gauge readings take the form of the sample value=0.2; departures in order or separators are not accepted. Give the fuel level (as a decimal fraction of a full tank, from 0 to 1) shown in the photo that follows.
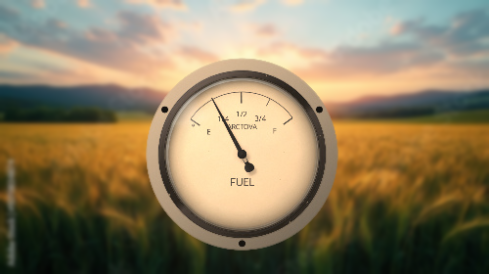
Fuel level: value=0.25
